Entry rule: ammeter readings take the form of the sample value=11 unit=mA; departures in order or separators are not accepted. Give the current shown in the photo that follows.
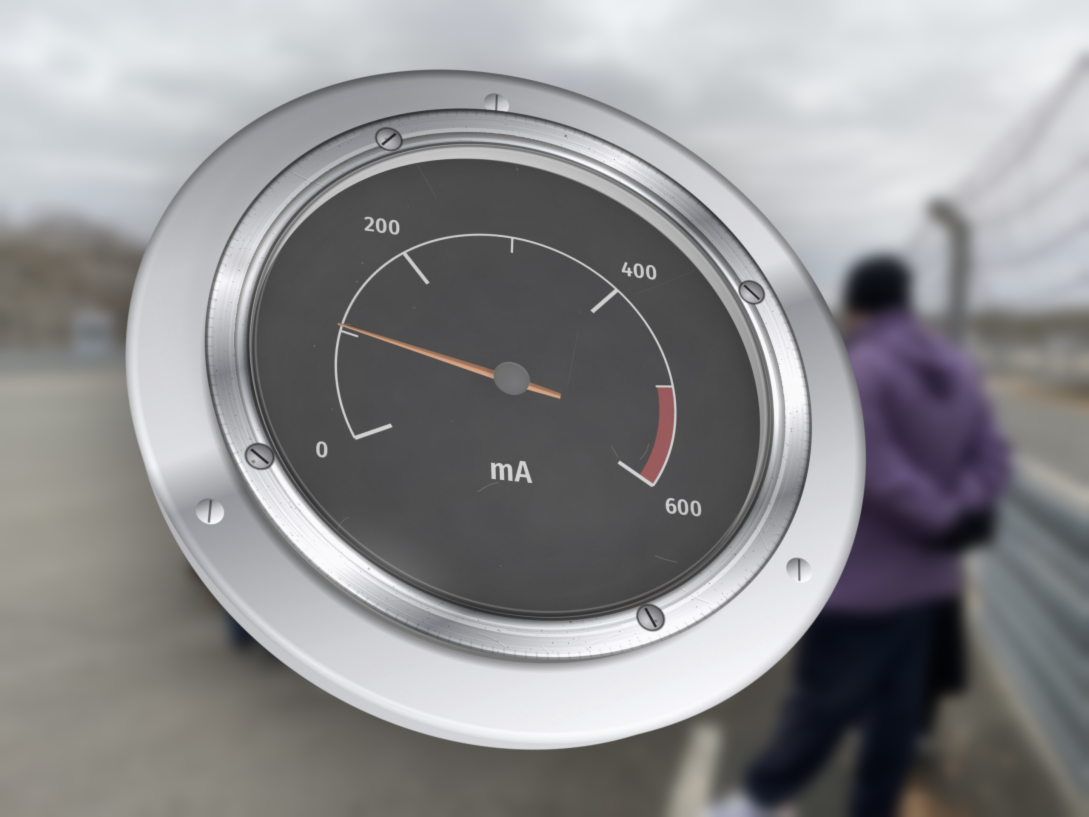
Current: value=100 unit=mA
